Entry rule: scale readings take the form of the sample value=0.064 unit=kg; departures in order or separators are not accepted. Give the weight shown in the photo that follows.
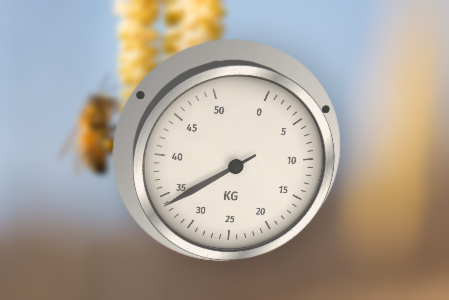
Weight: value=34 unit=kg
